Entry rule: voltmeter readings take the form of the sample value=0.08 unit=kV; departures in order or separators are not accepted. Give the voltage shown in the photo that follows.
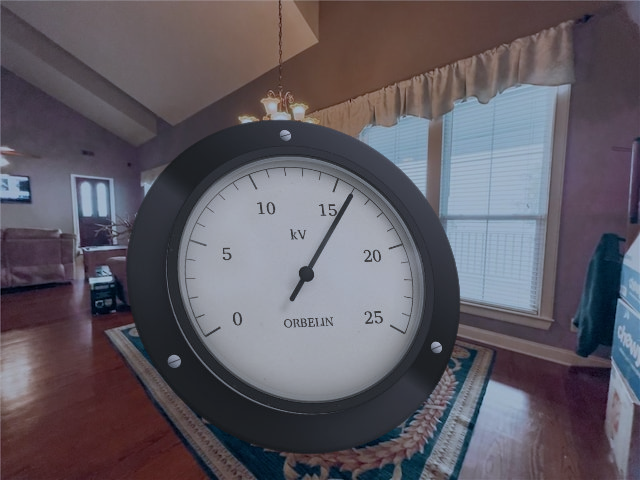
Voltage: value=16 unit=kV
